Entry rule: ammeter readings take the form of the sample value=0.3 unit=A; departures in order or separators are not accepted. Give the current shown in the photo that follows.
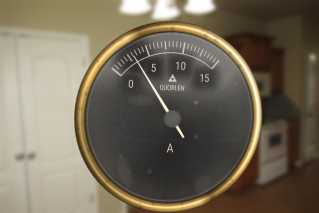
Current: value=3 unit=A
